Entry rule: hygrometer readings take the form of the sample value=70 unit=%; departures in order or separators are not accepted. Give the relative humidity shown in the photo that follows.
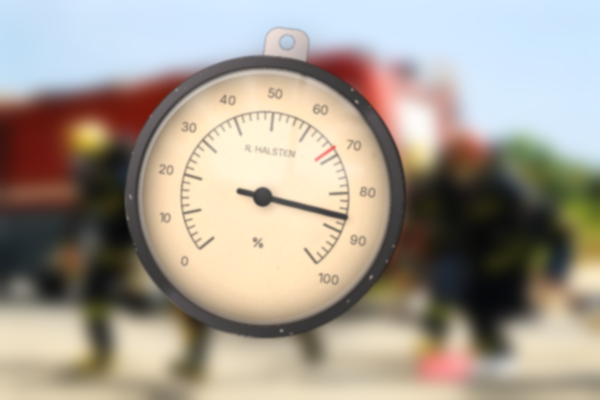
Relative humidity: value=86 unit=%
